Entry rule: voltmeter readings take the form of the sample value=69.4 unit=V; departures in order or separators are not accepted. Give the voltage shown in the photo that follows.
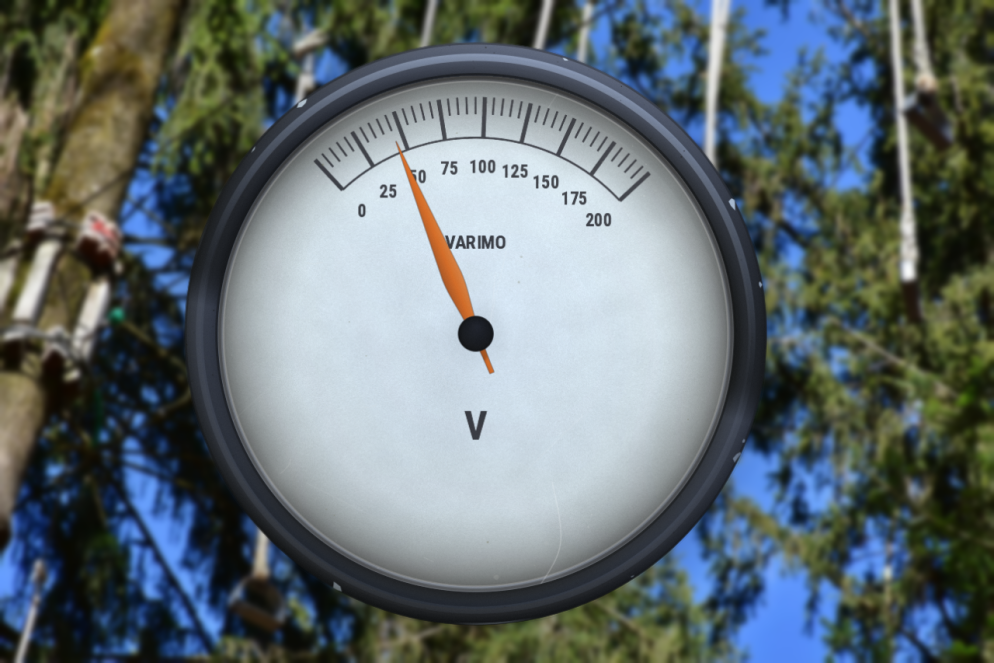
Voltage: value=45 unit=V
